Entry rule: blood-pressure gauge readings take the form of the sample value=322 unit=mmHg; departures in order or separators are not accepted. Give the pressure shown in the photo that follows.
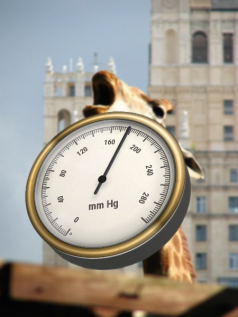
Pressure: value=180 unit=mmHg
